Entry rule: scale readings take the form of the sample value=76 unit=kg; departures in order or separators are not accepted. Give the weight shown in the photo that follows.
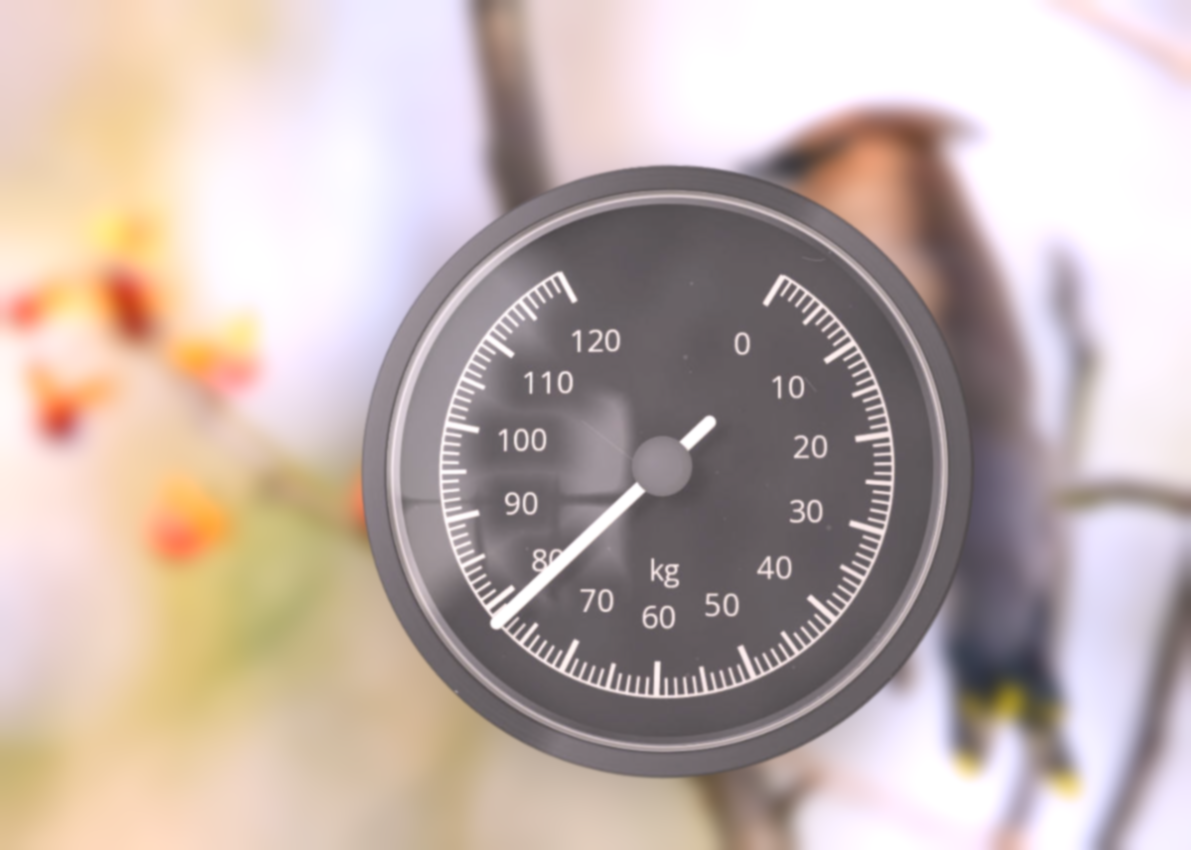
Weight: value=78 unit=kg
